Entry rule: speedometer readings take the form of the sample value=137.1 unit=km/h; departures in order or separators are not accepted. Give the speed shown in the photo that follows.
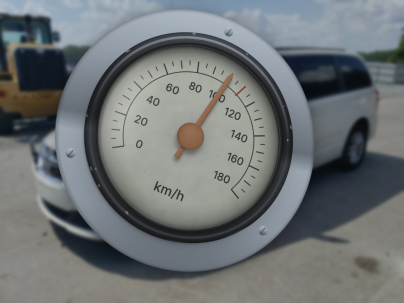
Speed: value=100 unit=km/h
